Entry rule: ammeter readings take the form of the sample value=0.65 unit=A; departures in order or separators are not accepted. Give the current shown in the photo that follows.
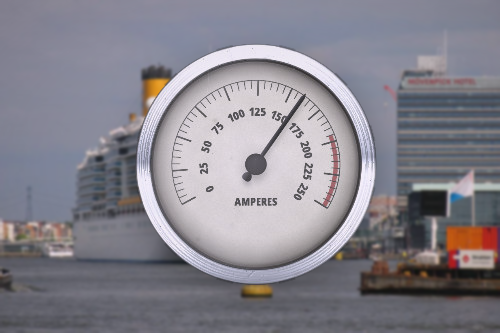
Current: value=160 unit=A
